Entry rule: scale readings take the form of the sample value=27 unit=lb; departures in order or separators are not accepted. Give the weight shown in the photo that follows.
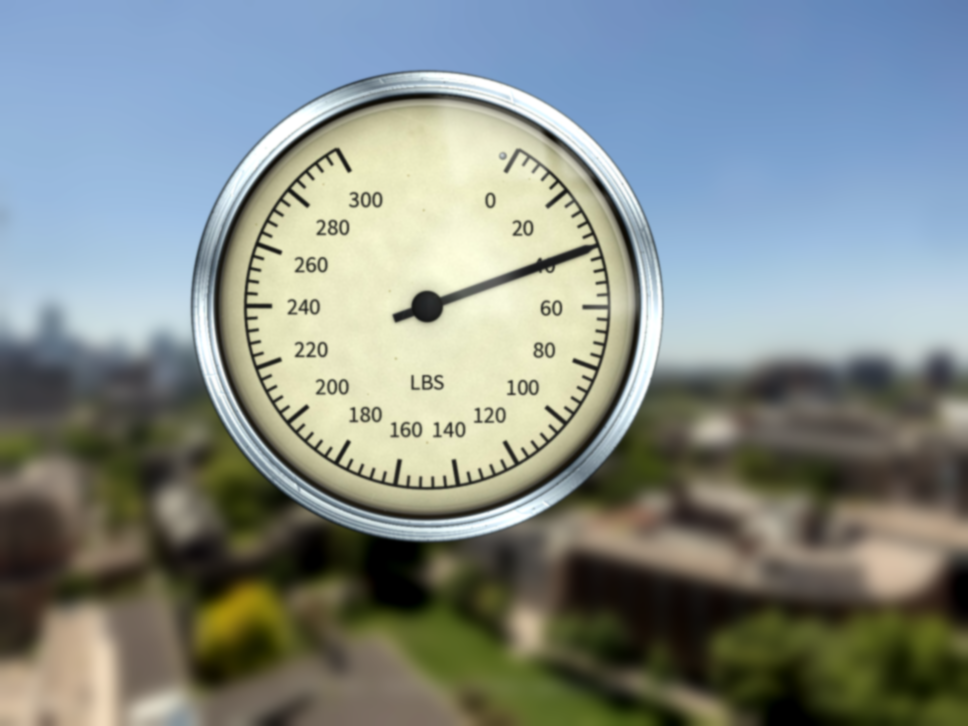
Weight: value=40 unit=lb
